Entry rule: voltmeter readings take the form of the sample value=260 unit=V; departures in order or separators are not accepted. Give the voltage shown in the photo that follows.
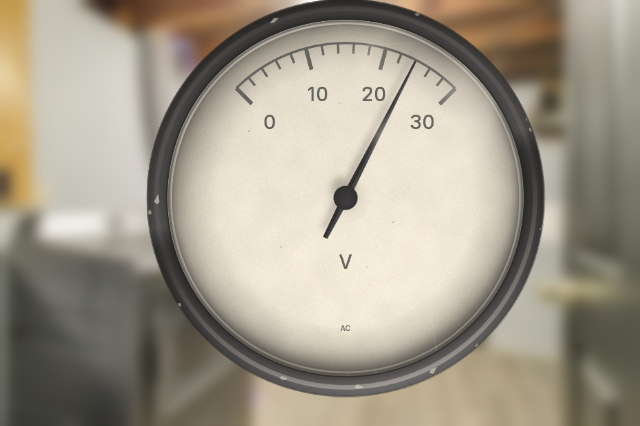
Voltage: value=24 unit=V
